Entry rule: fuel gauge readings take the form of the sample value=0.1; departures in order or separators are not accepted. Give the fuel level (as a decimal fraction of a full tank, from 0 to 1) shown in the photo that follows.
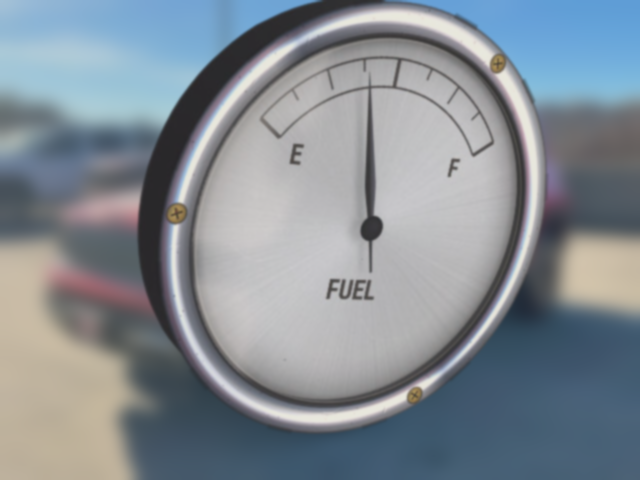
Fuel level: value=0.375
